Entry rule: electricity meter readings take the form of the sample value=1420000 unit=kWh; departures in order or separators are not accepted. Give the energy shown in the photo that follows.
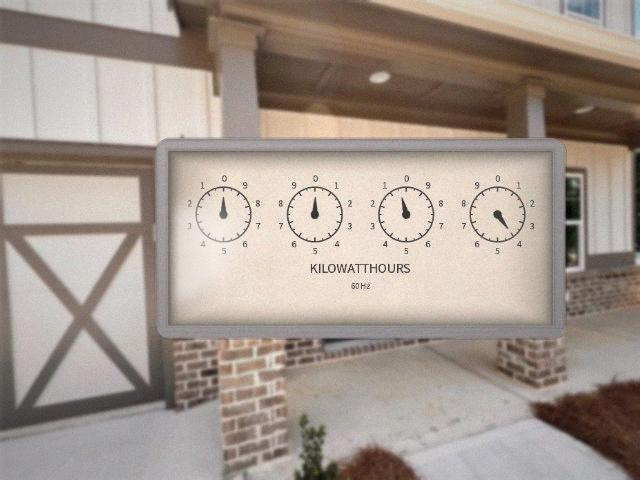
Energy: value=4 unit=kWh
